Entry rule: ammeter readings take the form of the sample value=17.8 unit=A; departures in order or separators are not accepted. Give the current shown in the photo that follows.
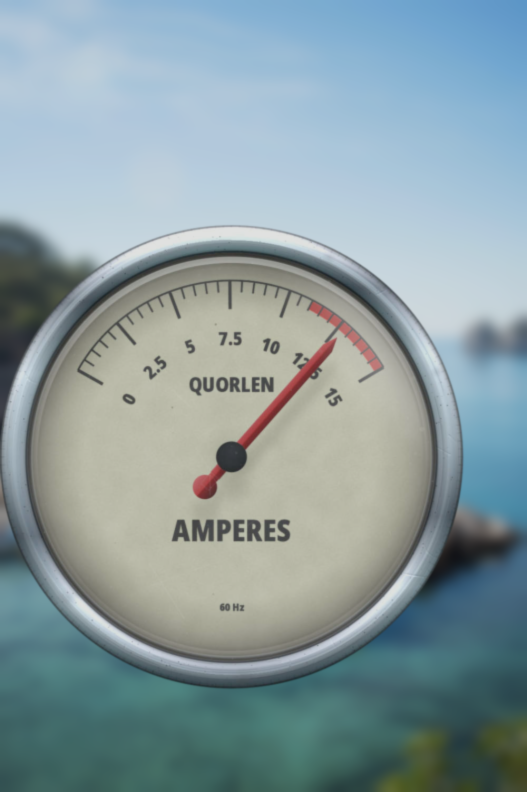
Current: value=12.75 unit=A
